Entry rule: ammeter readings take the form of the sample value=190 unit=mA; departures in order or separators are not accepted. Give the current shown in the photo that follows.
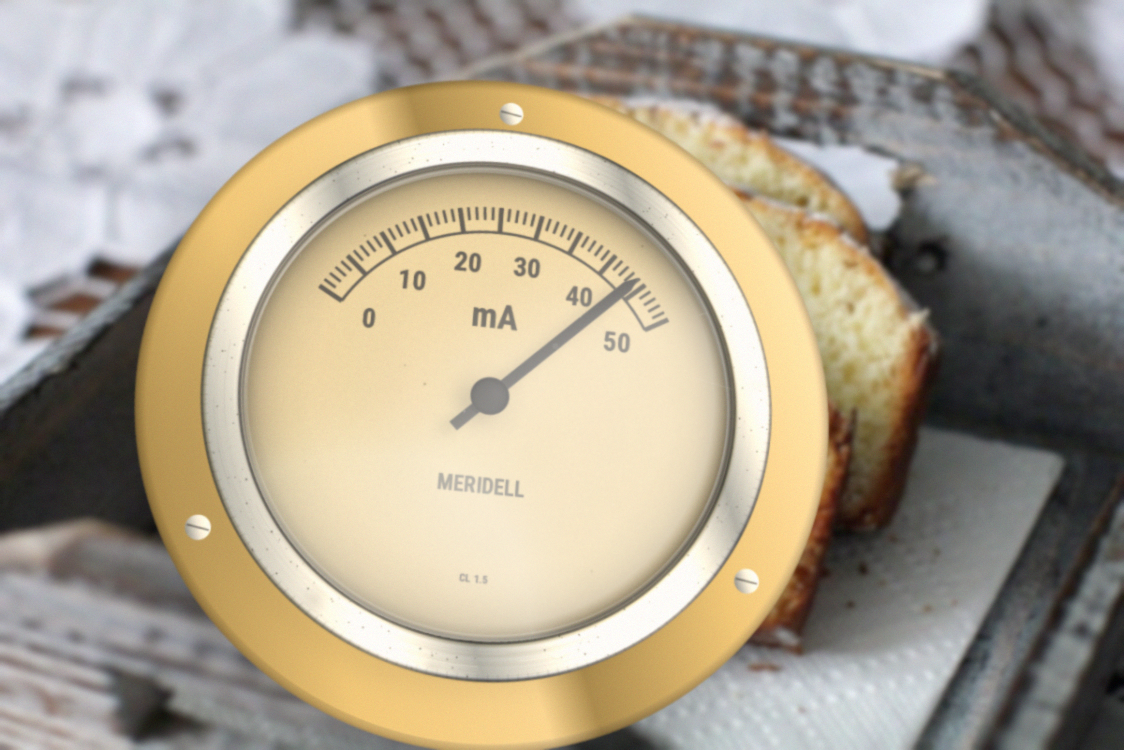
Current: value=44 unit=mA
